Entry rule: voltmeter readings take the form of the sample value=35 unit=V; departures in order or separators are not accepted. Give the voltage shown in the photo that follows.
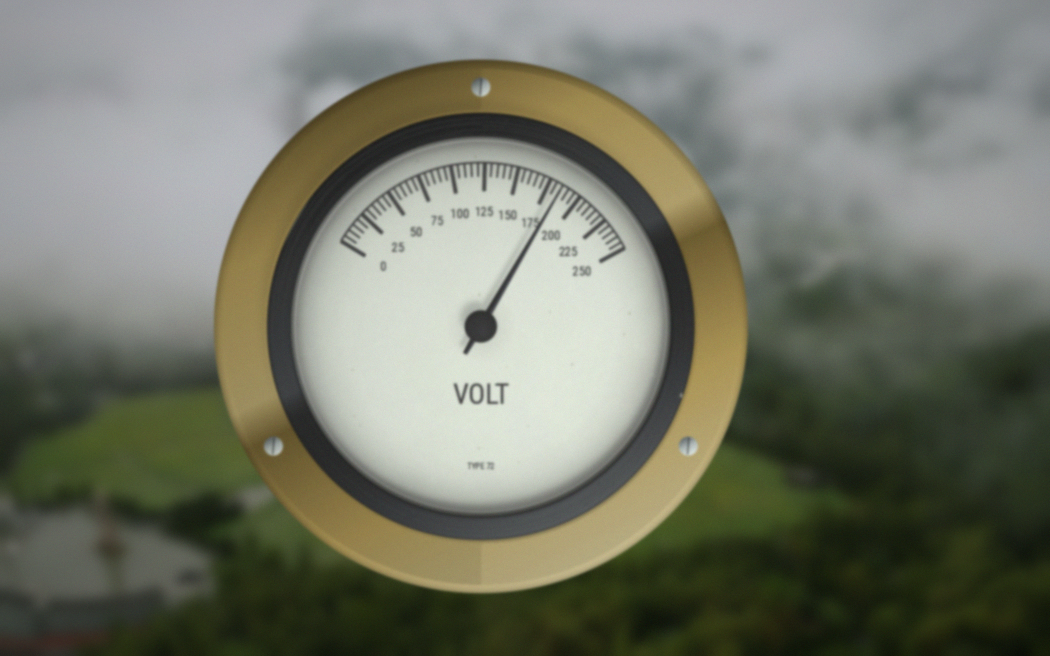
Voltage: value=185 unit=V
